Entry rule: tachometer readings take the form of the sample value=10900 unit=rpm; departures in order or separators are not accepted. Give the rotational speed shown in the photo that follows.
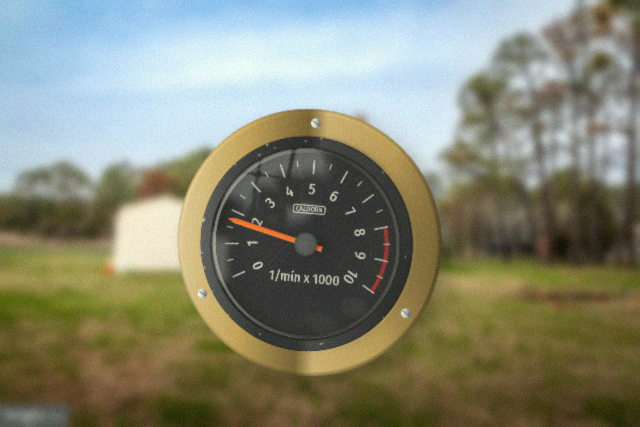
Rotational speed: value=1750 unit=rpm
